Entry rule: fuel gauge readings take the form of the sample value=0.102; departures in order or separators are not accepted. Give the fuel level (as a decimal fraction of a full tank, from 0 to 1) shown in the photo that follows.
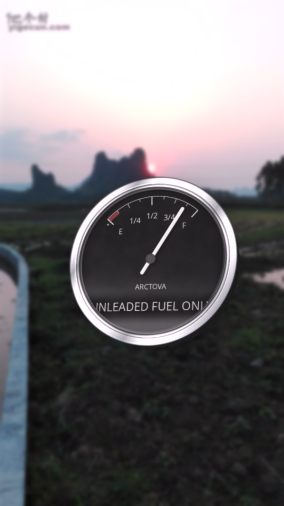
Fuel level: value=0.875
